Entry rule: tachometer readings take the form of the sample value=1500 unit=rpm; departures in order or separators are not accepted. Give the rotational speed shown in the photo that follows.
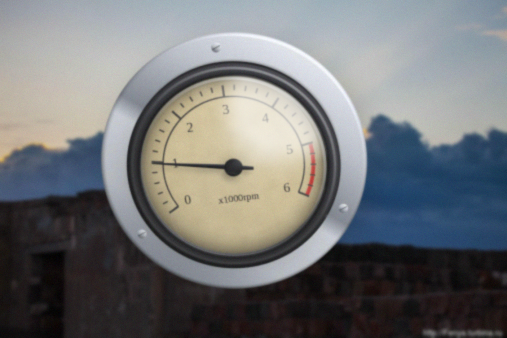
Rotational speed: value=1000 unit=rpm
